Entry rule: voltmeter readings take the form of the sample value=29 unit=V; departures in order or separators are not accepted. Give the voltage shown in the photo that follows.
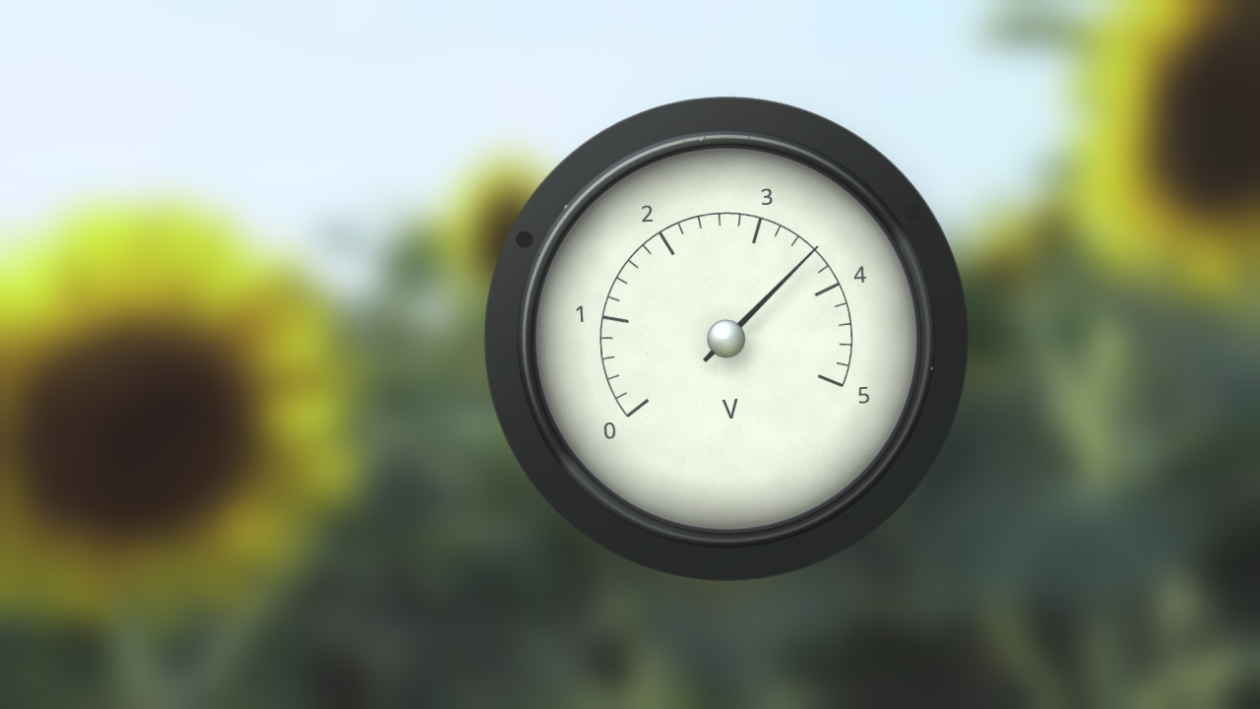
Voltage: value=3.6 unit=V
